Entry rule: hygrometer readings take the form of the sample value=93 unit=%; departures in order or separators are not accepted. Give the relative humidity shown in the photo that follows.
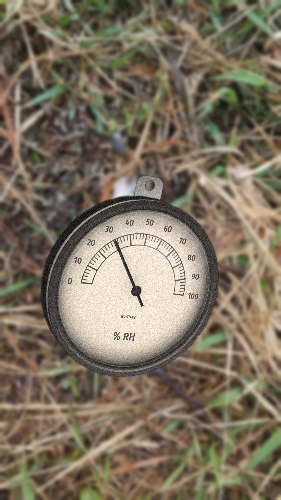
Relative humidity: value=30 unit=%
